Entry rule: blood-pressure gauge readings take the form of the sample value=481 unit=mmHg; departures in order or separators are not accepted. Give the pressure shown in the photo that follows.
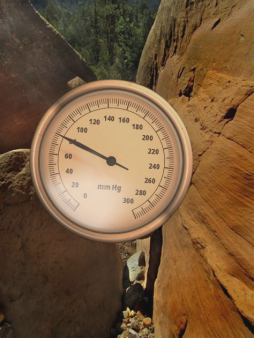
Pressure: value=80 unit=mmHg
